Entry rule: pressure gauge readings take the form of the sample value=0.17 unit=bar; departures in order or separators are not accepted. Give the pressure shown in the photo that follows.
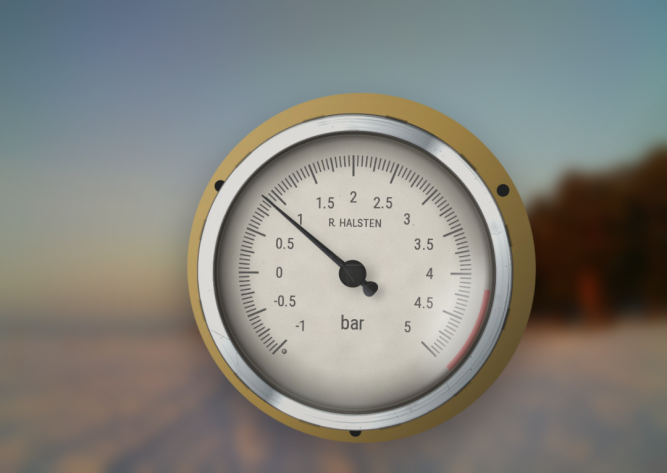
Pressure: value=0.9 unit=bar
